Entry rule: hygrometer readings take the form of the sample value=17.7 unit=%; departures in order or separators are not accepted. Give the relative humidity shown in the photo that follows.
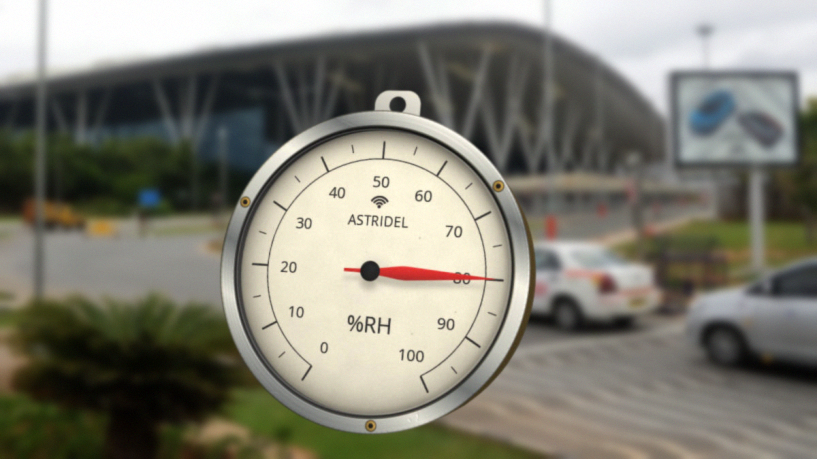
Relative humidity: value=80 unit=%
